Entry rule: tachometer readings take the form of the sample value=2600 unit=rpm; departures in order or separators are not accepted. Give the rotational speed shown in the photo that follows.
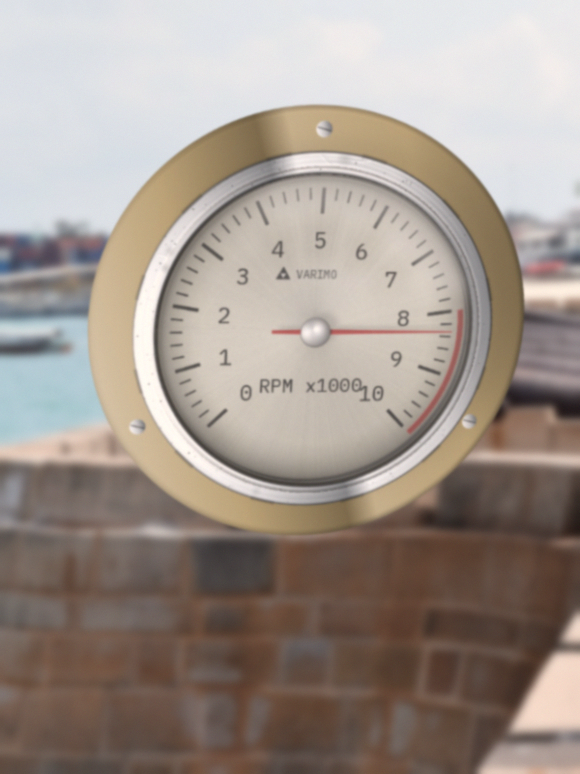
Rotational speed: value=8300 unit=rpm
